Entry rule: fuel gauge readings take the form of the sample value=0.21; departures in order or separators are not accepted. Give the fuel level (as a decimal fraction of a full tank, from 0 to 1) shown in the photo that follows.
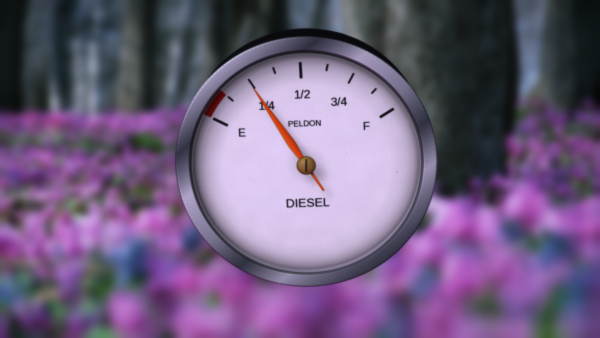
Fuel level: value=0.25
